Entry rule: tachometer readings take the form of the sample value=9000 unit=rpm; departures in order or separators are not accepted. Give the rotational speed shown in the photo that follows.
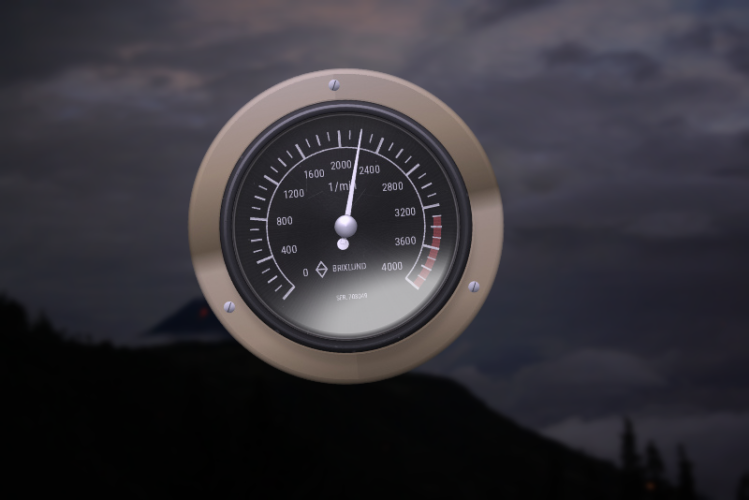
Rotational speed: value=2200 unit=rpm
